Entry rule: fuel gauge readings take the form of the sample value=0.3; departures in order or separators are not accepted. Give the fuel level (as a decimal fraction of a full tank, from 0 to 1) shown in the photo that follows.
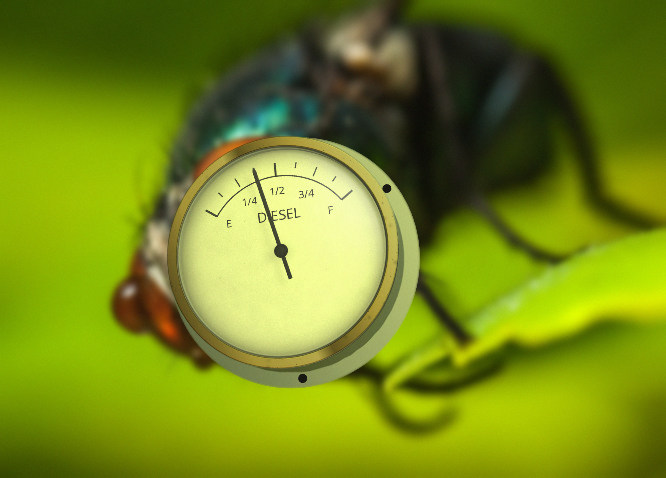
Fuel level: value=0.375
